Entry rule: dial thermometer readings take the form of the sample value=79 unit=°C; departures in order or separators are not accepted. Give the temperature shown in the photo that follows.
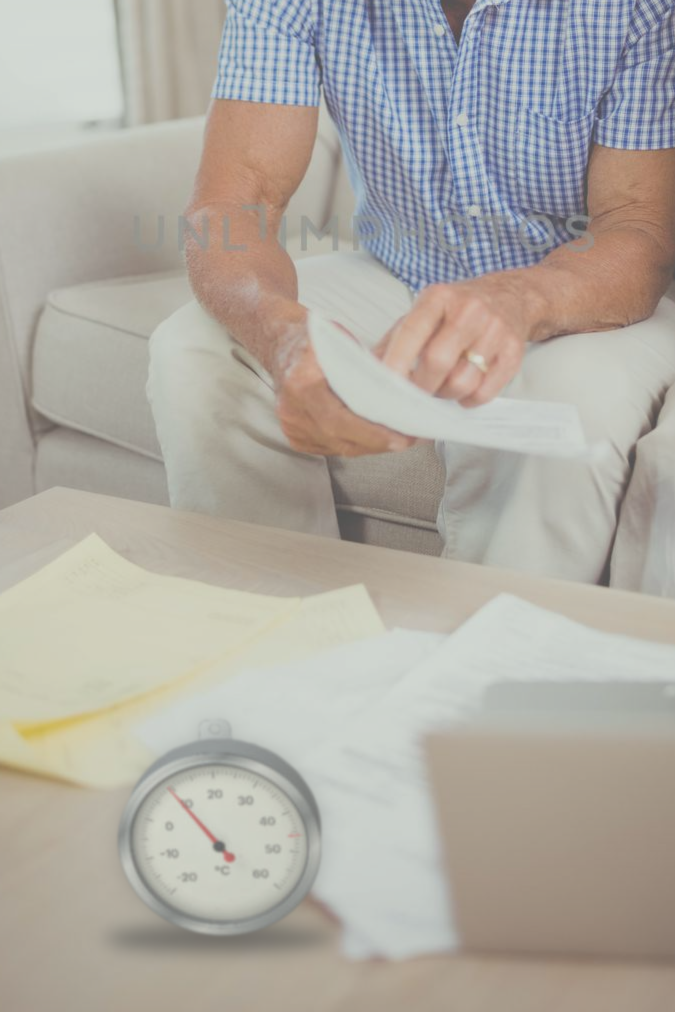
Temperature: value=10 unit=°C
